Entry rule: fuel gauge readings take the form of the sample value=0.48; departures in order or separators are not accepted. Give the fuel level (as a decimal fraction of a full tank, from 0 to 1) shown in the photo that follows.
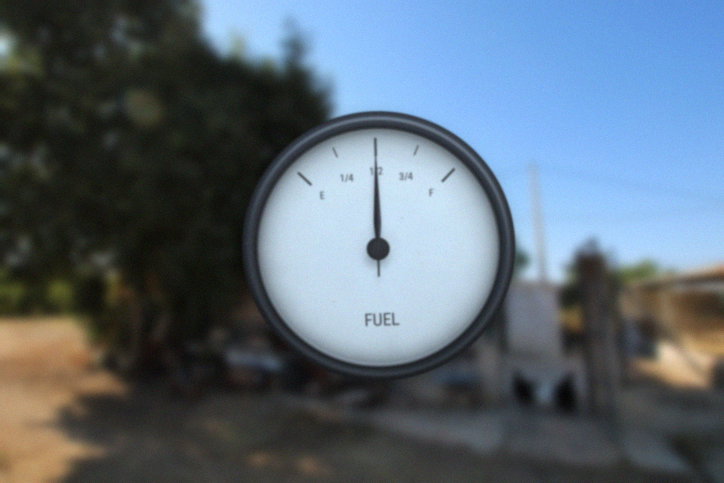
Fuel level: value=0.5
